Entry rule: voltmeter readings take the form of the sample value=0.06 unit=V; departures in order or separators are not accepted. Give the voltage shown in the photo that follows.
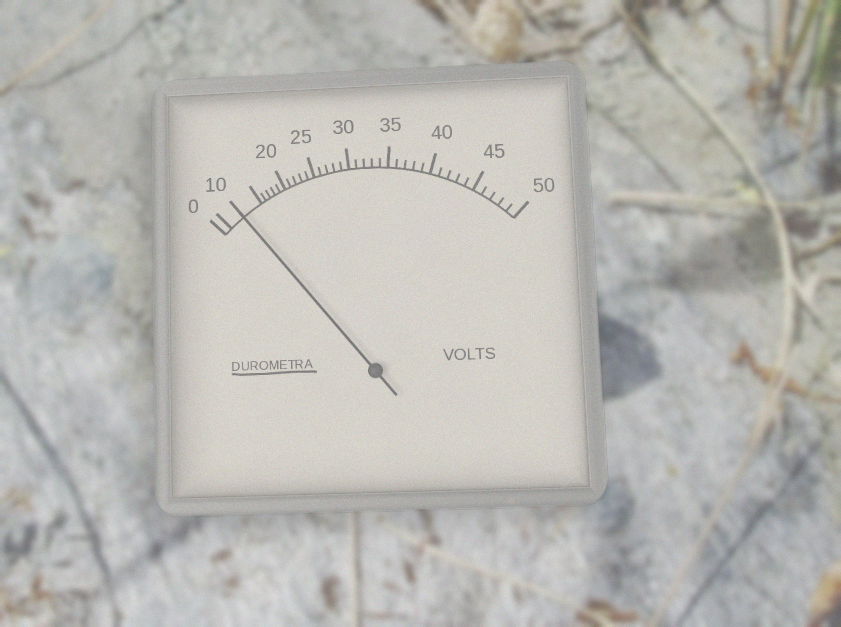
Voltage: value=10 unit=V
